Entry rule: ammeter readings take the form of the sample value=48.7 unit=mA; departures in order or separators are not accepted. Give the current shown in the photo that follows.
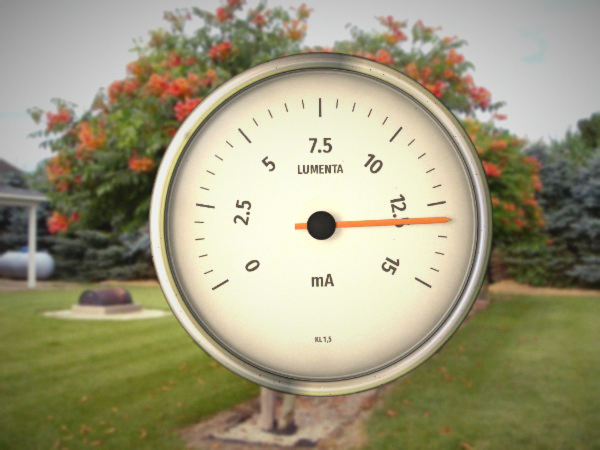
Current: value=13 unit=mA
